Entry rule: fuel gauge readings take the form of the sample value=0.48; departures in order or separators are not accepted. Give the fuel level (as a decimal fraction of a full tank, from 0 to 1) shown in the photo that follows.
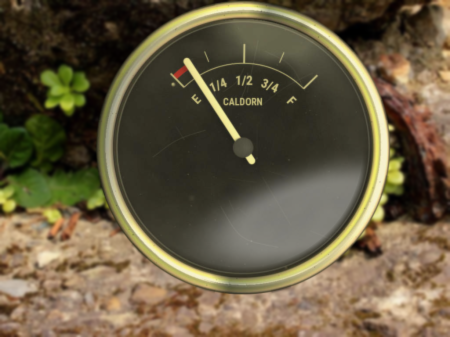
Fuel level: value=0.125
